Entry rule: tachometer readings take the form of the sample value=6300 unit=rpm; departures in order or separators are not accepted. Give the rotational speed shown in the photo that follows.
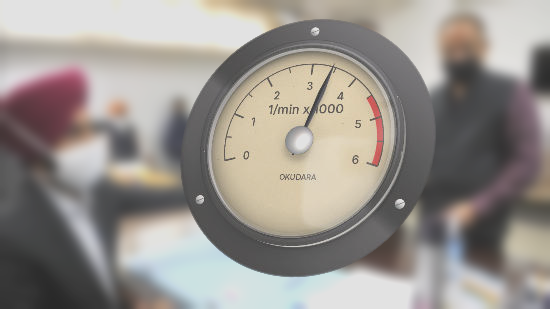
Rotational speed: value=3500 unit=rpm
